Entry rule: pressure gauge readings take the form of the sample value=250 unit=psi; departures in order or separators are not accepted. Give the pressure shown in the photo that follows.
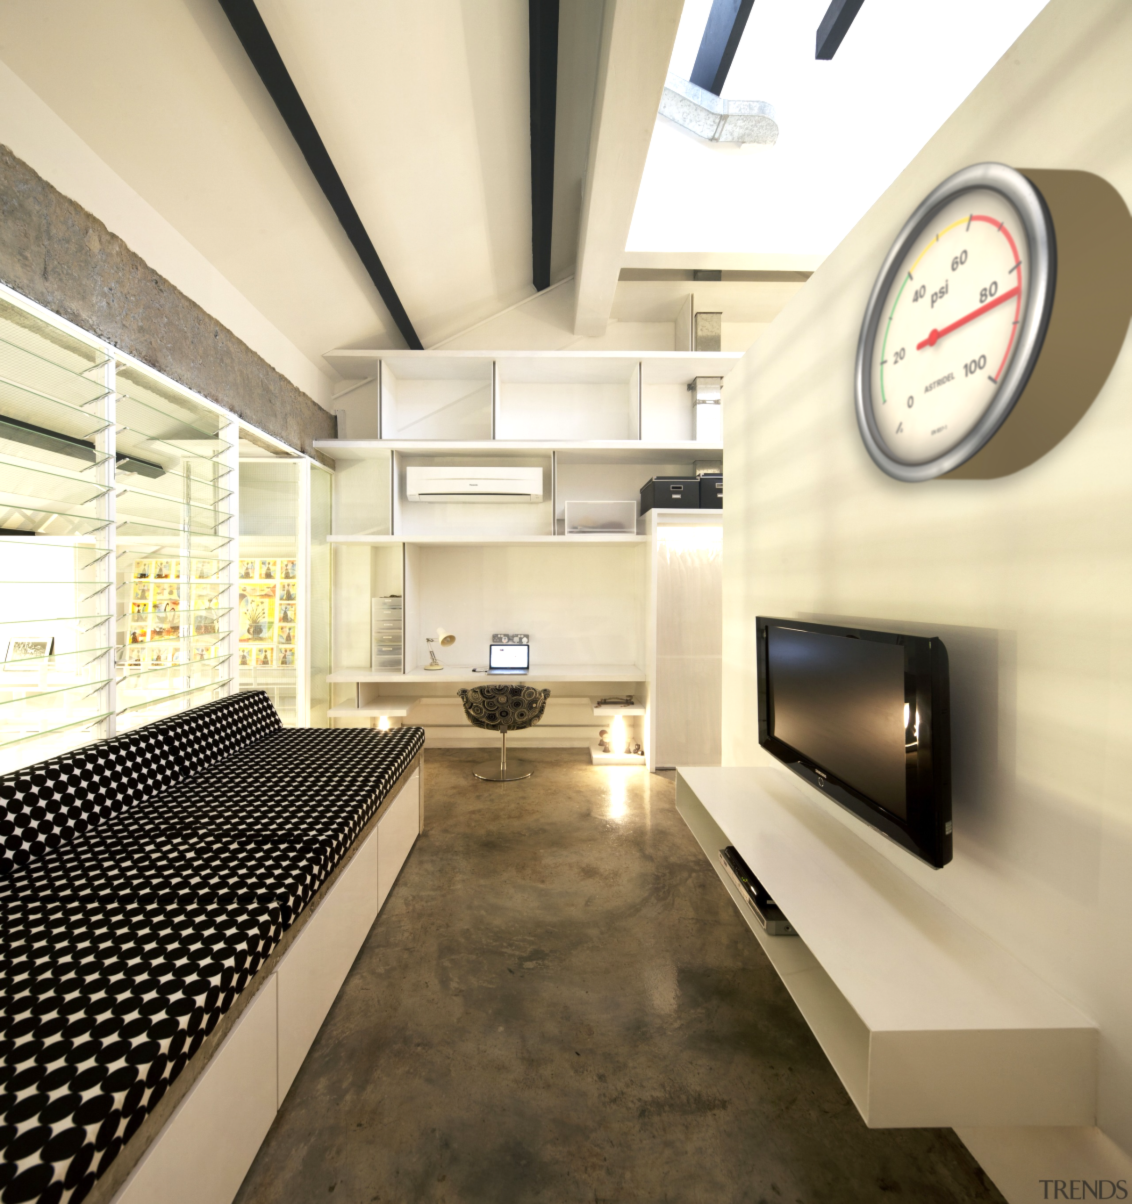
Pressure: value=85 unit=psi
